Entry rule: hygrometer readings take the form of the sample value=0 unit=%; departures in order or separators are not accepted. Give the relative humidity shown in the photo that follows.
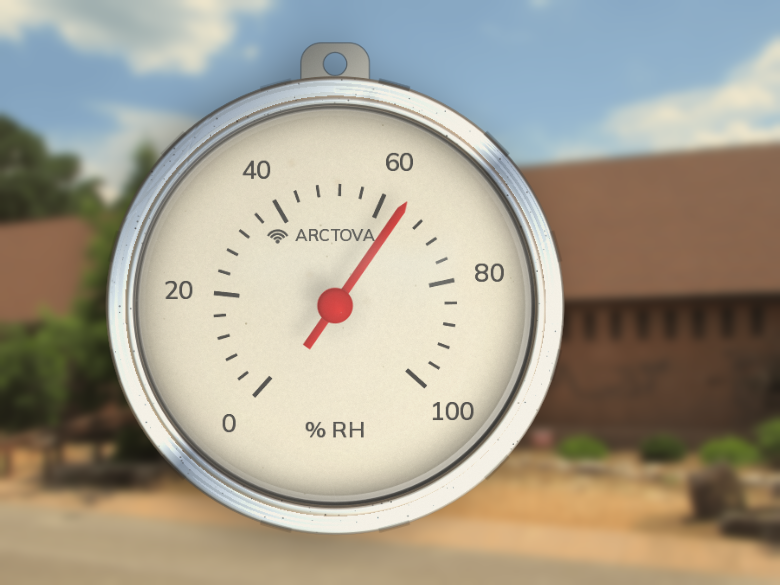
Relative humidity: value=64 unit=%
